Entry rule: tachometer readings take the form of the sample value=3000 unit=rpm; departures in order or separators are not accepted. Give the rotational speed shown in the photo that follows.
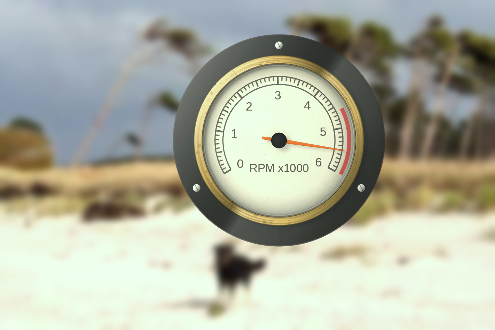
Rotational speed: value=5500 unit=rpm
